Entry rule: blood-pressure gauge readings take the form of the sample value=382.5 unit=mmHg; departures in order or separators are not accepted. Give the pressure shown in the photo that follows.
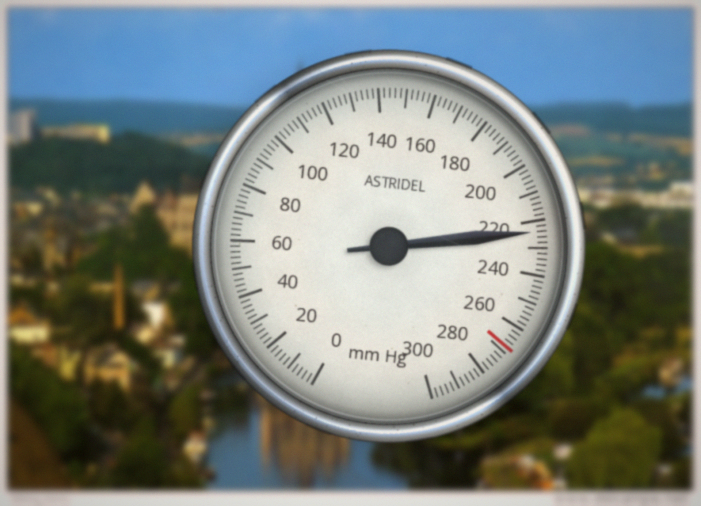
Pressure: value=224 unit=mmHg
